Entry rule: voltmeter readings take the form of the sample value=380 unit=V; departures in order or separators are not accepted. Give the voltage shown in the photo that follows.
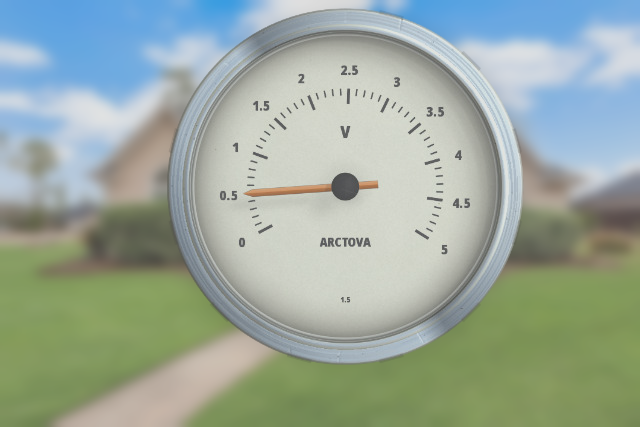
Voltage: value=0.5 unit=V
